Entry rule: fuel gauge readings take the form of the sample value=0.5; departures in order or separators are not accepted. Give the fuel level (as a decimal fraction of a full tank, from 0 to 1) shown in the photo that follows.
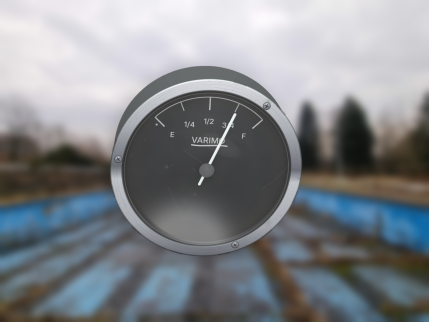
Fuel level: value=0.75
